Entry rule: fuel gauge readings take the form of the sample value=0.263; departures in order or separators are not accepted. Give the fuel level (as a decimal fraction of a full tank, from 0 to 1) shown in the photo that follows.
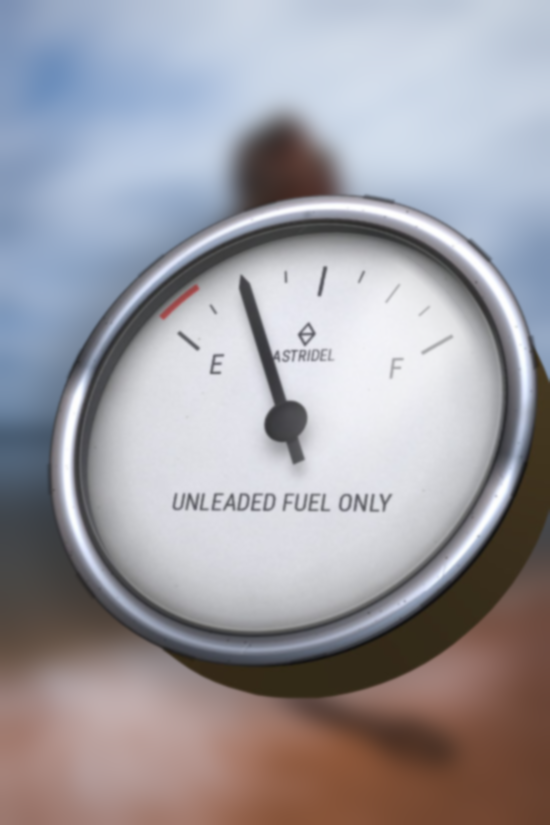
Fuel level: value=0.25
